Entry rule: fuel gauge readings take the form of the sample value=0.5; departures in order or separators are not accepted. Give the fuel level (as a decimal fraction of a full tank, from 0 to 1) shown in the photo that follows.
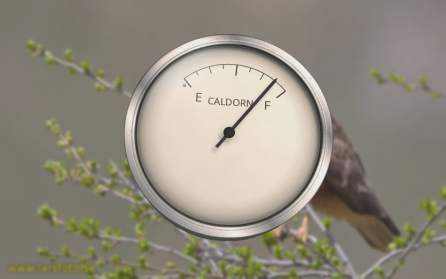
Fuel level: value=0.875
